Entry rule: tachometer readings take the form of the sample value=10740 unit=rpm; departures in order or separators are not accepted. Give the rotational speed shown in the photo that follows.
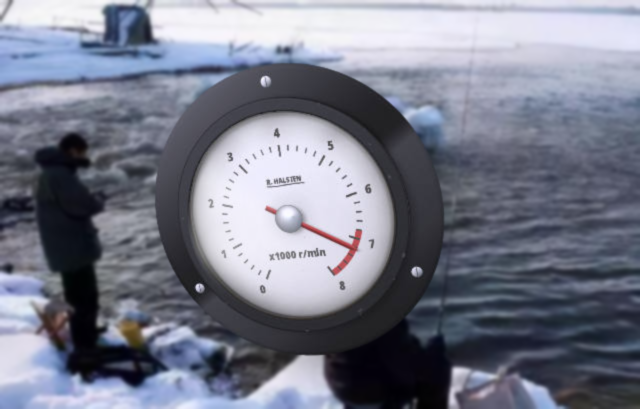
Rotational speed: value=7200 unit=rpm
